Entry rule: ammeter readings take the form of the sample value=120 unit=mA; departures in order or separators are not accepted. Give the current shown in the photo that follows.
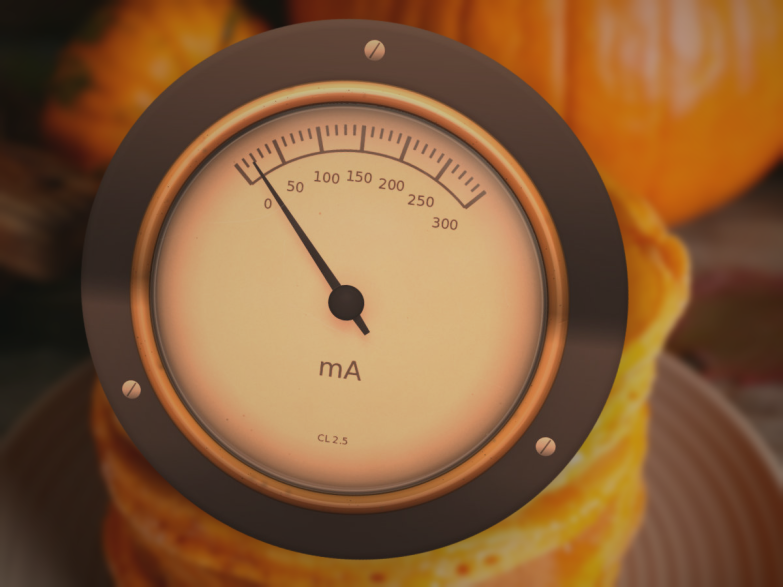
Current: value=20 unit=mA
